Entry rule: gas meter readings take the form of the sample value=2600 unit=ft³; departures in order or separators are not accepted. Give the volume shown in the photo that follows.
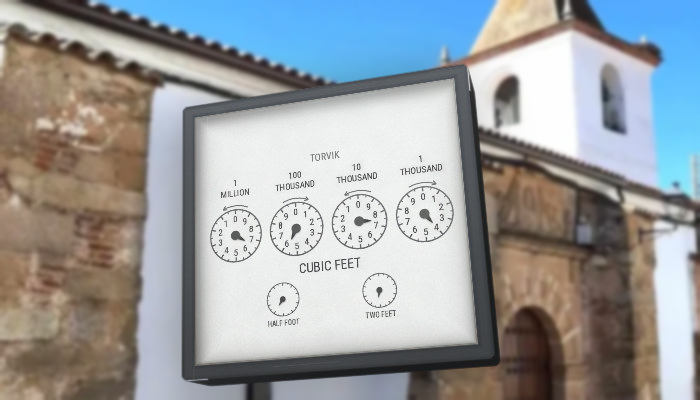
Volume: value=657400 unit=ft³
